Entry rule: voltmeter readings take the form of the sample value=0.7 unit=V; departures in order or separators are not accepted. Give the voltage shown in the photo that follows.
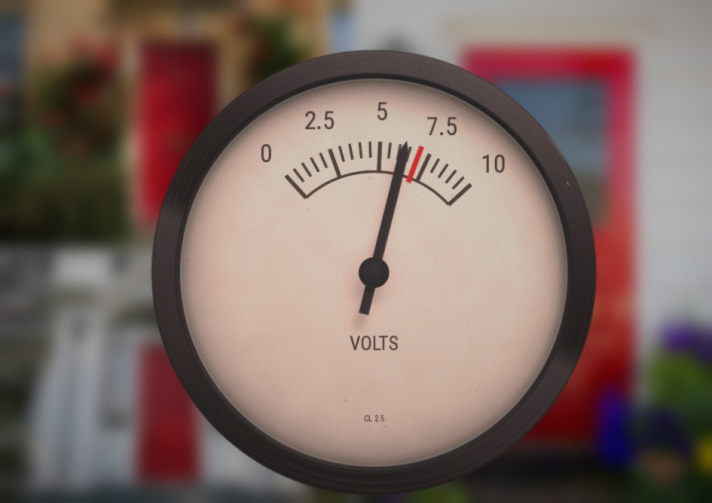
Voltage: value=6.25 unit=V
